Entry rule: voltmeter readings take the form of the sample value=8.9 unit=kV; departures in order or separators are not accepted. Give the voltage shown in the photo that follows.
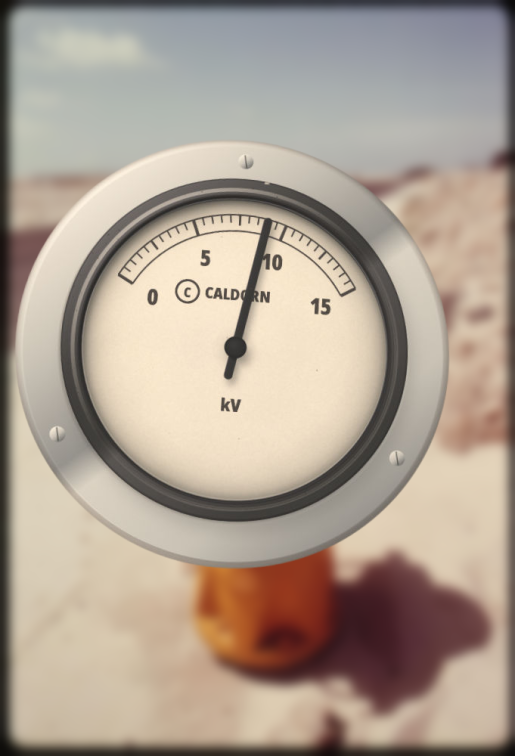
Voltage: value=9 unit=kV
